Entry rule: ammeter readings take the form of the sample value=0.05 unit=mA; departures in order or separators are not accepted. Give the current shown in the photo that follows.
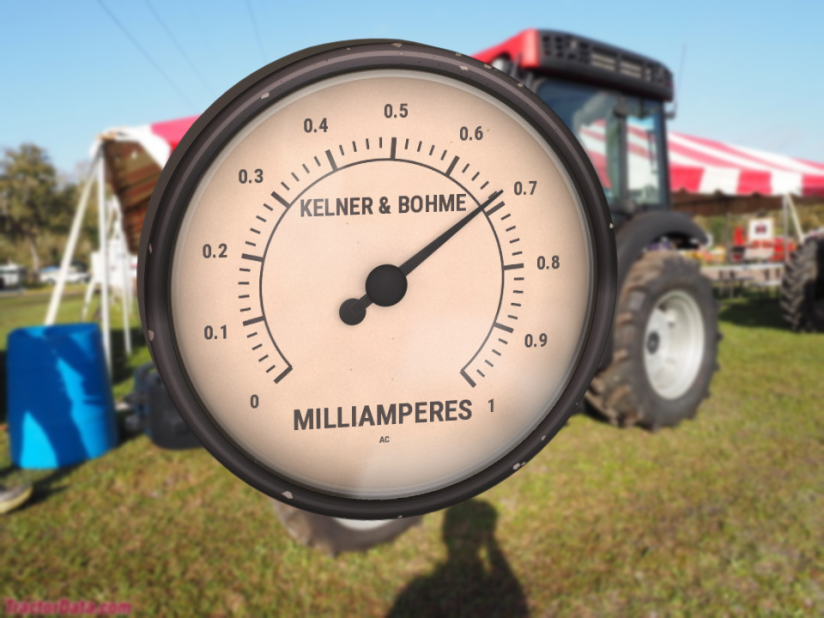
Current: value=0.68 unit=mA
